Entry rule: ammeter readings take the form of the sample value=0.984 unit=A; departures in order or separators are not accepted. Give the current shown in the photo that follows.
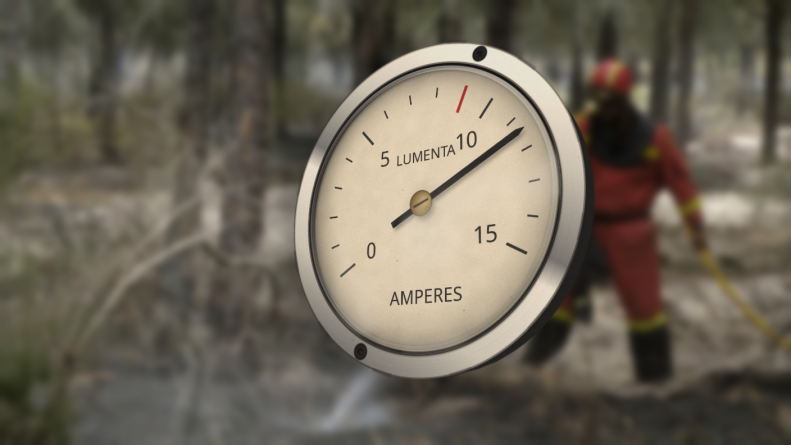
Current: value=11.5 unit=A
